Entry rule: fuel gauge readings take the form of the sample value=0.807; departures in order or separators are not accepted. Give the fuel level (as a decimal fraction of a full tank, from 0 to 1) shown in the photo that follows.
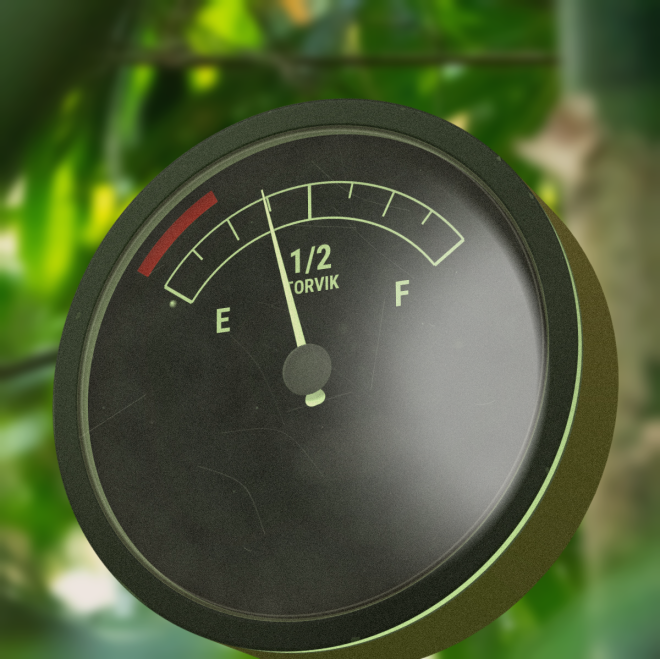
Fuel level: value=0.375
